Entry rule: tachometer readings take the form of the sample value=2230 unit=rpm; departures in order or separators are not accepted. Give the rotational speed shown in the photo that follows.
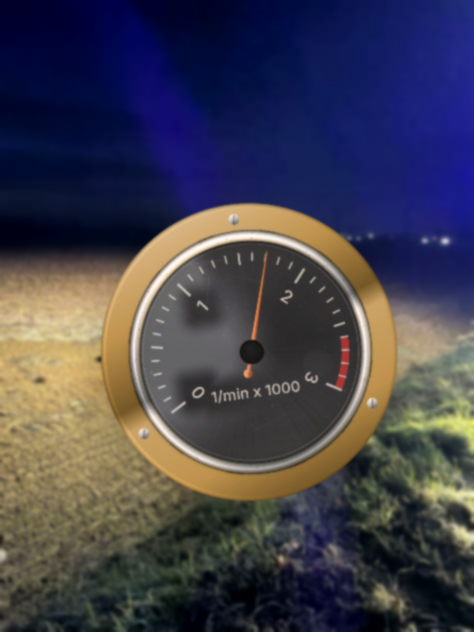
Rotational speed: value=1700 unit=rpm
